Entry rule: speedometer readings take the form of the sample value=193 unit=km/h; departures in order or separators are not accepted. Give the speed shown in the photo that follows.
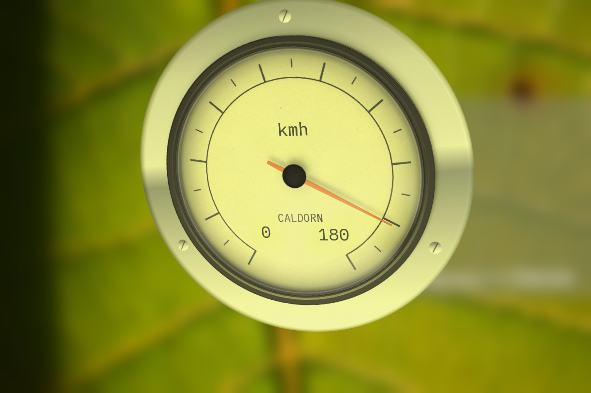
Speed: value=160 unit=km/h
